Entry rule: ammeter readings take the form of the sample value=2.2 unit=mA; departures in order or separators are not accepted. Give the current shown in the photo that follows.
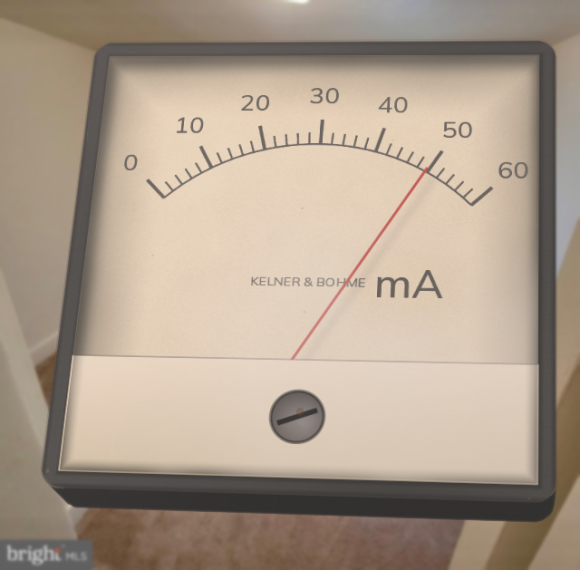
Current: value=50 unit=mA
